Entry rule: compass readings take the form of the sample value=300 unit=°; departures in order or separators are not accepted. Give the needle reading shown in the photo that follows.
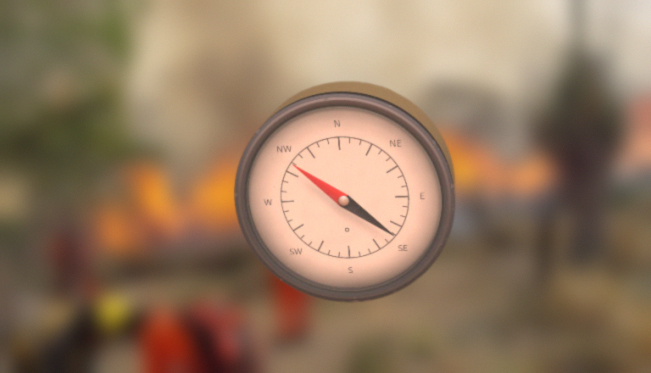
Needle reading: value=310 unit=°
